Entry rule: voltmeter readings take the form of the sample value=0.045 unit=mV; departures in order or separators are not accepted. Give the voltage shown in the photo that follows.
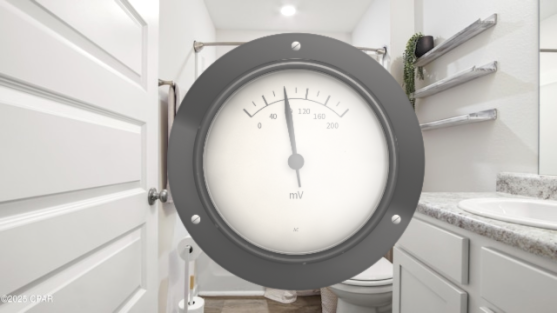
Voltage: value=80 unit=mV
